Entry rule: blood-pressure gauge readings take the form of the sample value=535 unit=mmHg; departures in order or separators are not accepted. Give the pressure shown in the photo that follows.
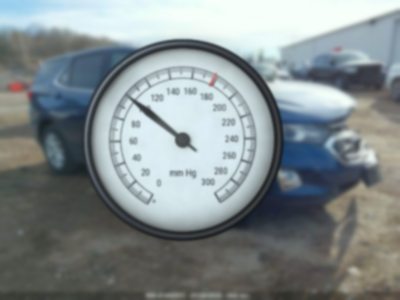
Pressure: value=100 unit=mmHg
